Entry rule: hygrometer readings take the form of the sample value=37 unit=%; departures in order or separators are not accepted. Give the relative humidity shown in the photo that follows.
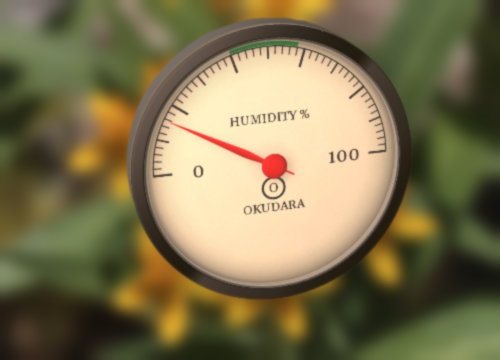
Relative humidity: value=16 unit=%
